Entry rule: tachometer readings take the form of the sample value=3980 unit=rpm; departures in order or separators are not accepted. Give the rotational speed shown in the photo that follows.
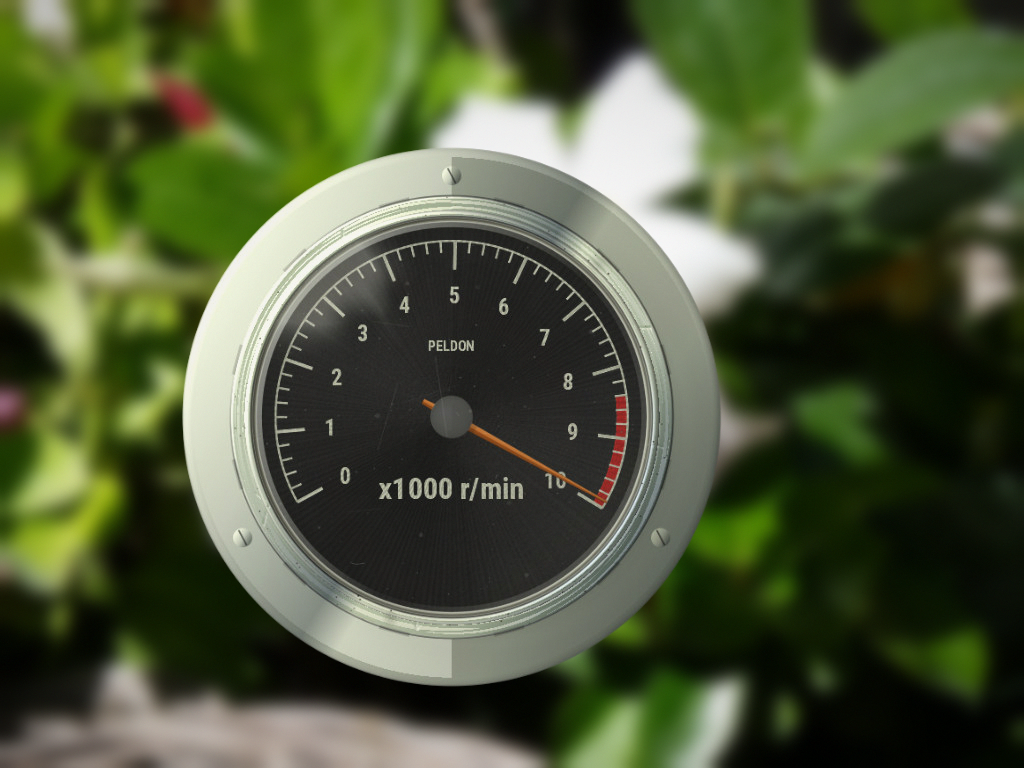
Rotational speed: value=9900 unit=rpm
